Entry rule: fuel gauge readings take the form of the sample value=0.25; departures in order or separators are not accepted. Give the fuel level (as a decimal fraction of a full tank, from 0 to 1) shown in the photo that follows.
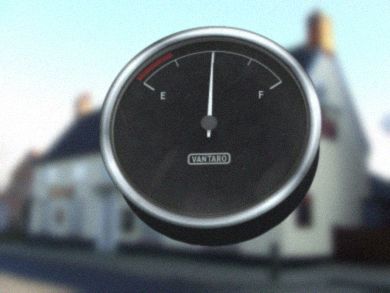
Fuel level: value=0.5
